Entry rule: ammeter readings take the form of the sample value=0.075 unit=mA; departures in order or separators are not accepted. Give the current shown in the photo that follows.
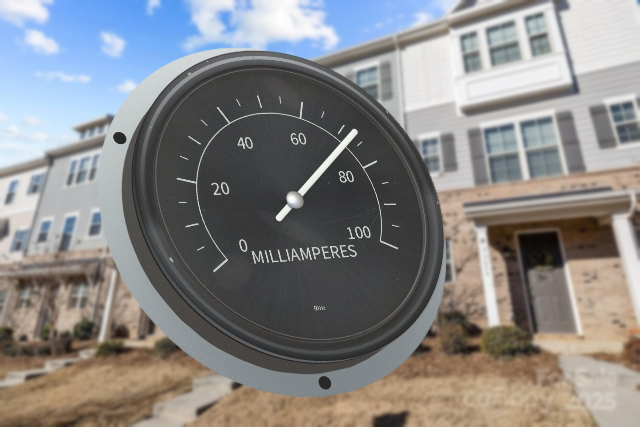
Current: value=72.5 unit=mA
